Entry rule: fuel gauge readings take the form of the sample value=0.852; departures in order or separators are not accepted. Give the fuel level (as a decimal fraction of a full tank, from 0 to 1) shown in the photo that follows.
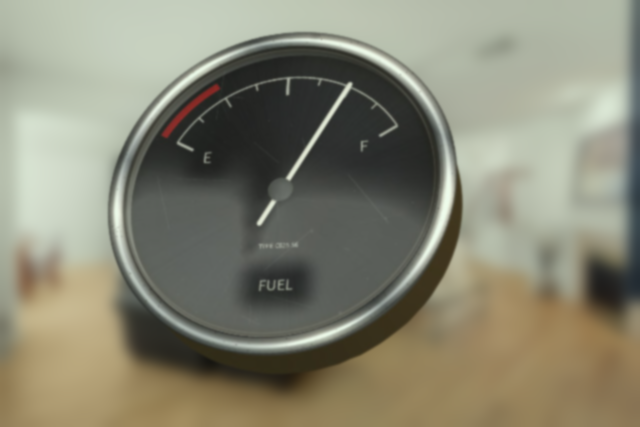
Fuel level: value=0.75
